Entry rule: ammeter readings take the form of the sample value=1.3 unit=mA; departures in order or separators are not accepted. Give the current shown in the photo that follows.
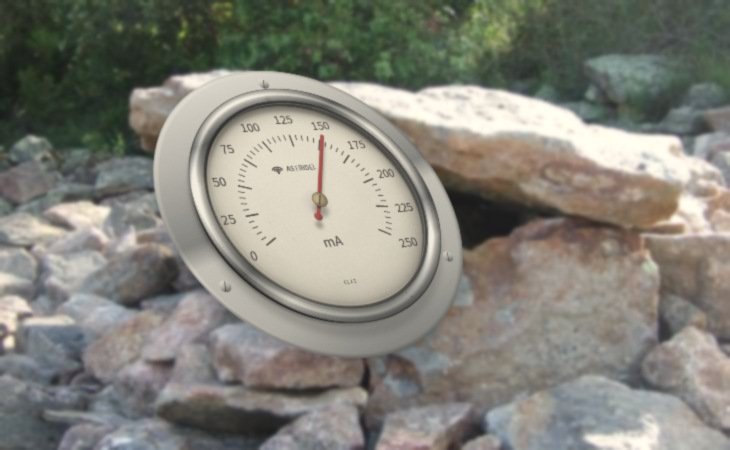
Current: value=150 unit=mA
